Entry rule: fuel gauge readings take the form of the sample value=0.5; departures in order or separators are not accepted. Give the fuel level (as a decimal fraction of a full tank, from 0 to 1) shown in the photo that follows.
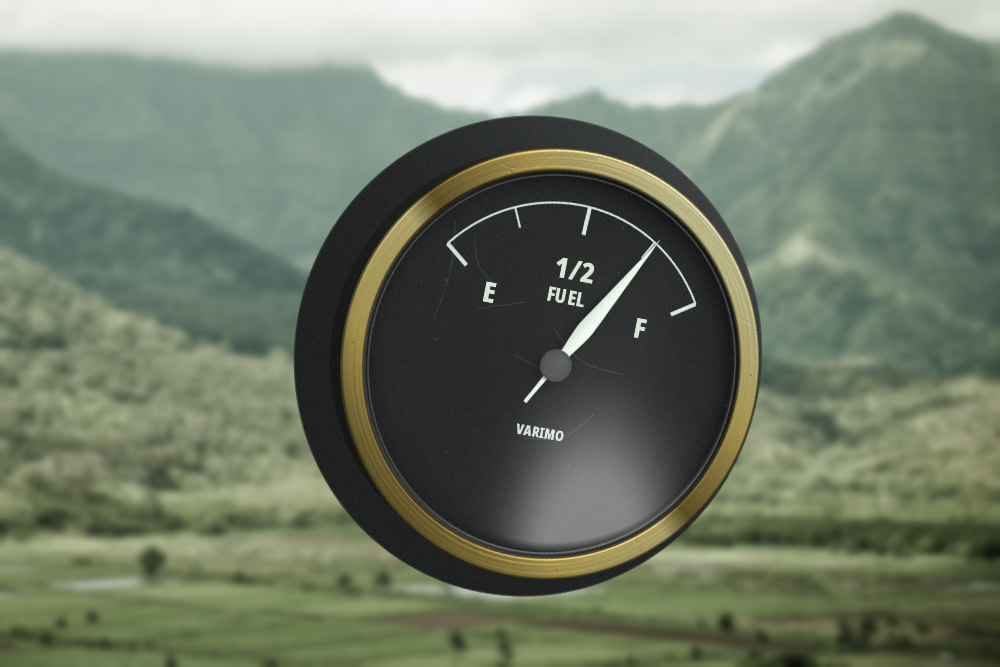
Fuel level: value=0.75
